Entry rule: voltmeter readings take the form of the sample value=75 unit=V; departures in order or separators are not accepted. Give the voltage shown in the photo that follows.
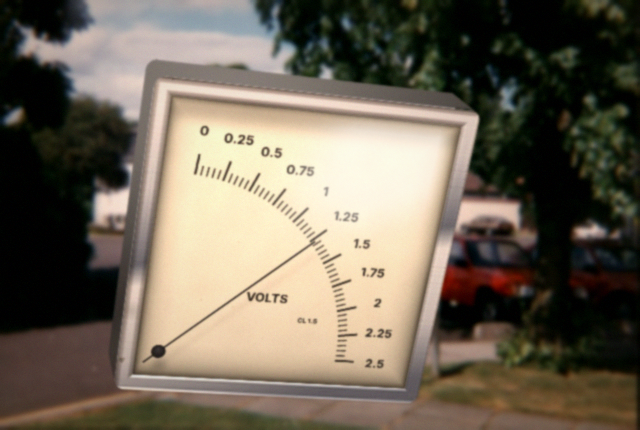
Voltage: value=1.25 unit=V
